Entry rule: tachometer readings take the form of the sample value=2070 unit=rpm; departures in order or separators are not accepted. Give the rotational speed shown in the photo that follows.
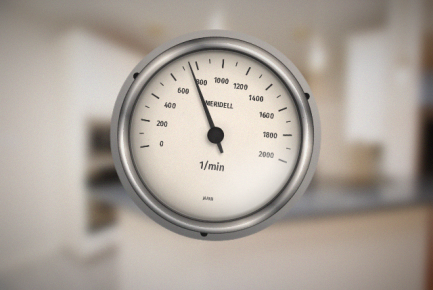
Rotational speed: value=750 unit=rpm
